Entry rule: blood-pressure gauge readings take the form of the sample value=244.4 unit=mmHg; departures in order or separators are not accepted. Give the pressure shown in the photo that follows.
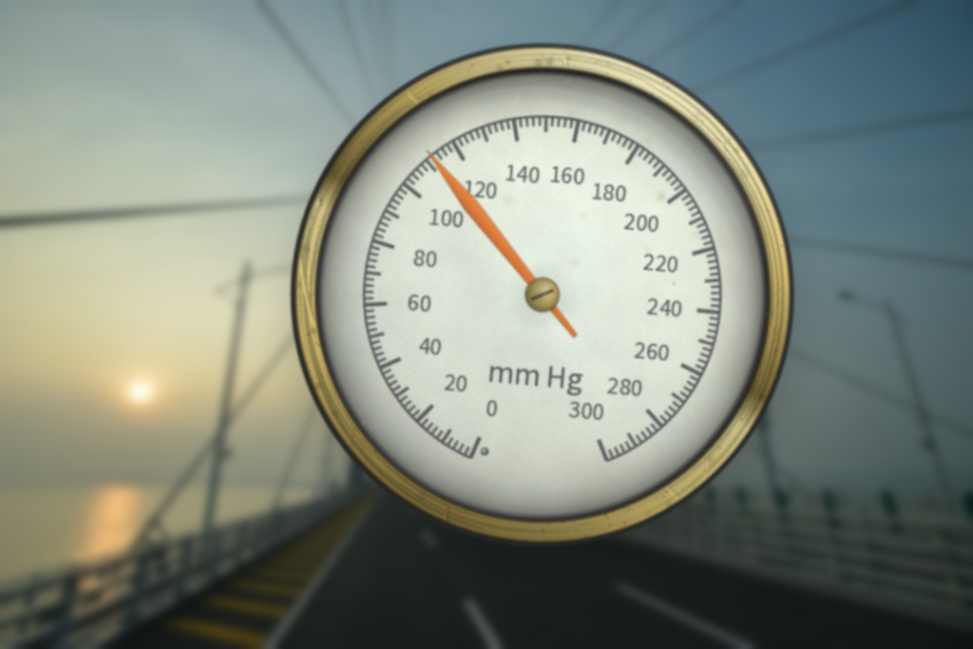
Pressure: value=112 unit=mmHg
